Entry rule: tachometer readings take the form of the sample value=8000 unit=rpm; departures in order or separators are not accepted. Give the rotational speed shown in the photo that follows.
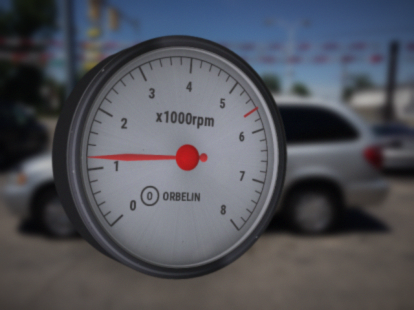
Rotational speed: value=1200 unit=rpm
